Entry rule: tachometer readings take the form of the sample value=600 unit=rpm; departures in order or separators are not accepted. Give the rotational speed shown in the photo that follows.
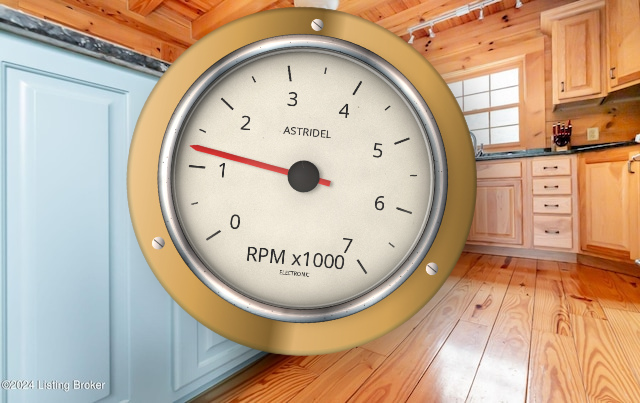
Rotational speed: value=1250 unit=rpm
